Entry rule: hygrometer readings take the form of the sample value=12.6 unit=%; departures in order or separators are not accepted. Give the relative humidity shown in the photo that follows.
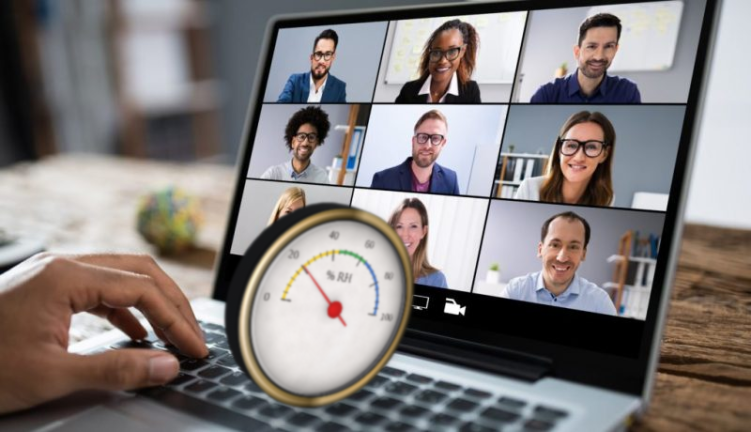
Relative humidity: value=20 unit=%
